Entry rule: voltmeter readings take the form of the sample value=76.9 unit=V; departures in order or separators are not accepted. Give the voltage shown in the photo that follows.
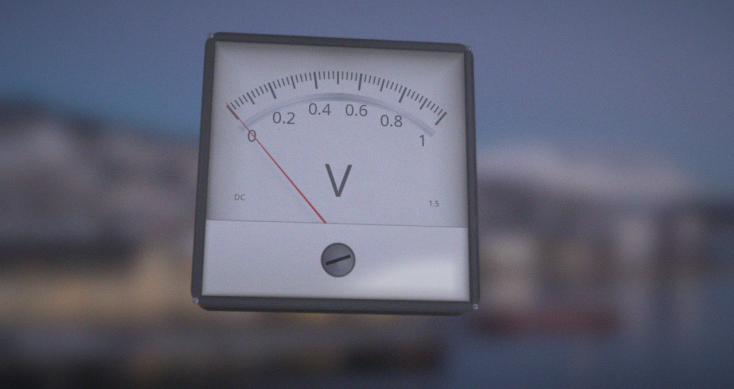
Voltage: value=0 unit=V
